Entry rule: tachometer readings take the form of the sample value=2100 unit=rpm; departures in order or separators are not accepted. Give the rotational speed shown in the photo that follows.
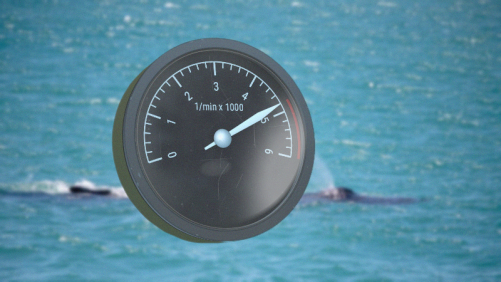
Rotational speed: value=4800 unit=rpm
